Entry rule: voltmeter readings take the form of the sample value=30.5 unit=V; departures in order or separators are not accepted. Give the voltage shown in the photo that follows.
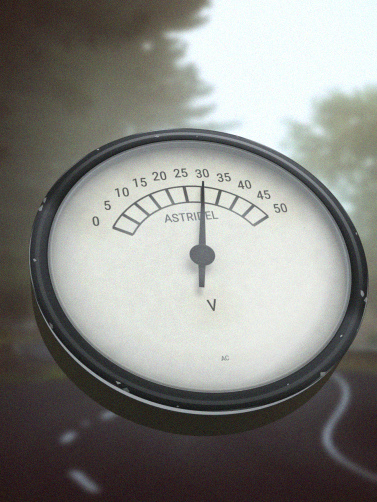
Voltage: value=30 unit=V
